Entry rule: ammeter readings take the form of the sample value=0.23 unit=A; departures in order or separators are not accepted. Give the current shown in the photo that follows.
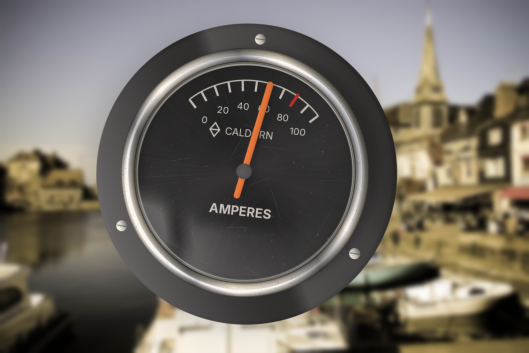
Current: value=60 unit=A
